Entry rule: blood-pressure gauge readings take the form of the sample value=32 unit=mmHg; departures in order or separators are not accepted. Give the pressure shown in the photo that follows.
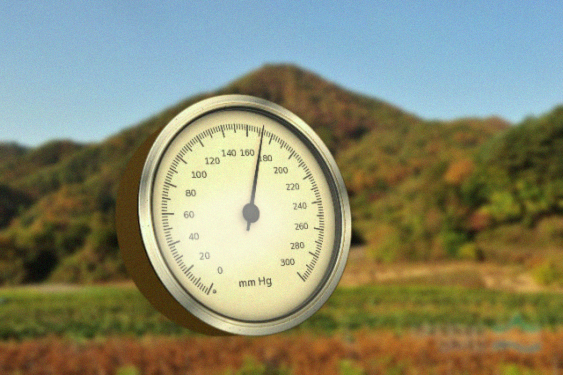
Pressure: value=170 unit=mmHg
